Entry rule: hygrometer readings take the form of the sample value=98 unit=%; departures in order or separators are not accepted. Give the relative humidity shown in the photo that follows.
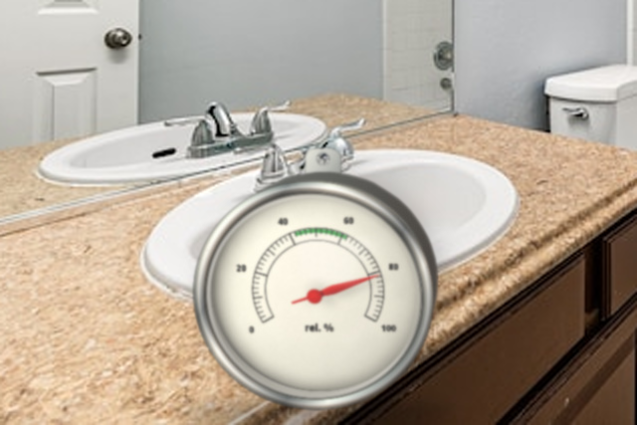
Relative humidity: value=80 unit=%
